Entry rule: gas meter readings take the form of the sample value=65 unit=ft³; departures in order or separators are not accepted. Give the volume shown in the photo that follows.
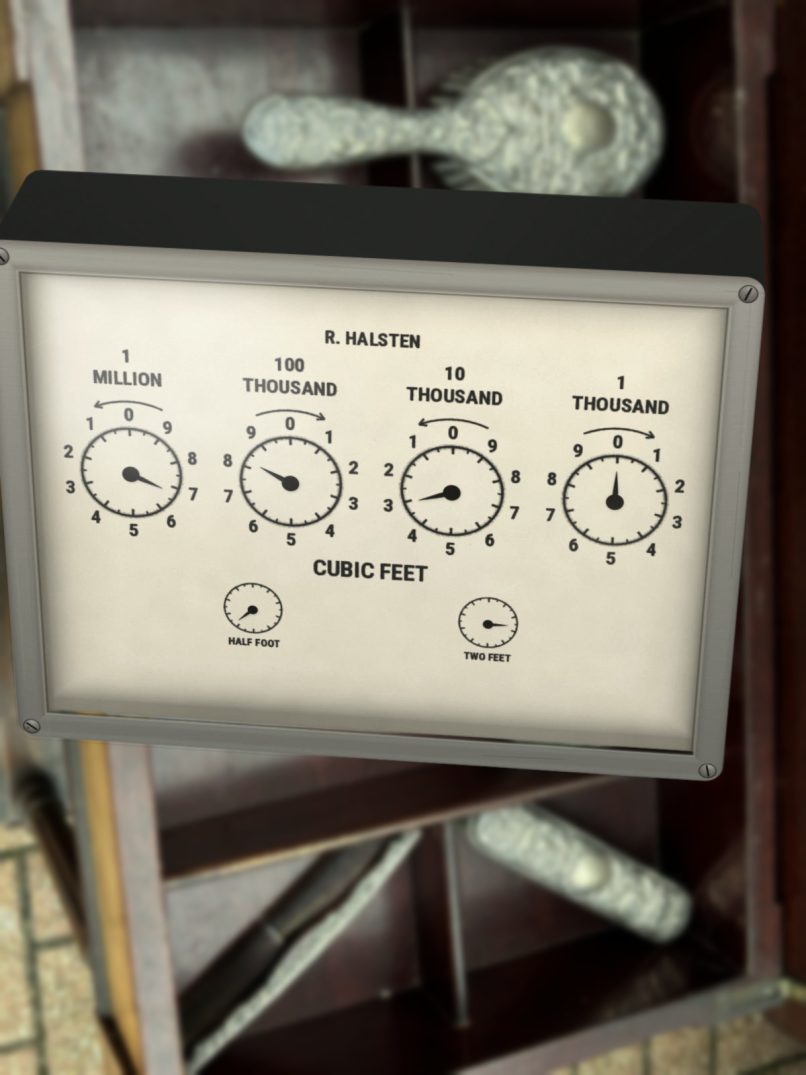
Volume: value=683000 unit=ft³
